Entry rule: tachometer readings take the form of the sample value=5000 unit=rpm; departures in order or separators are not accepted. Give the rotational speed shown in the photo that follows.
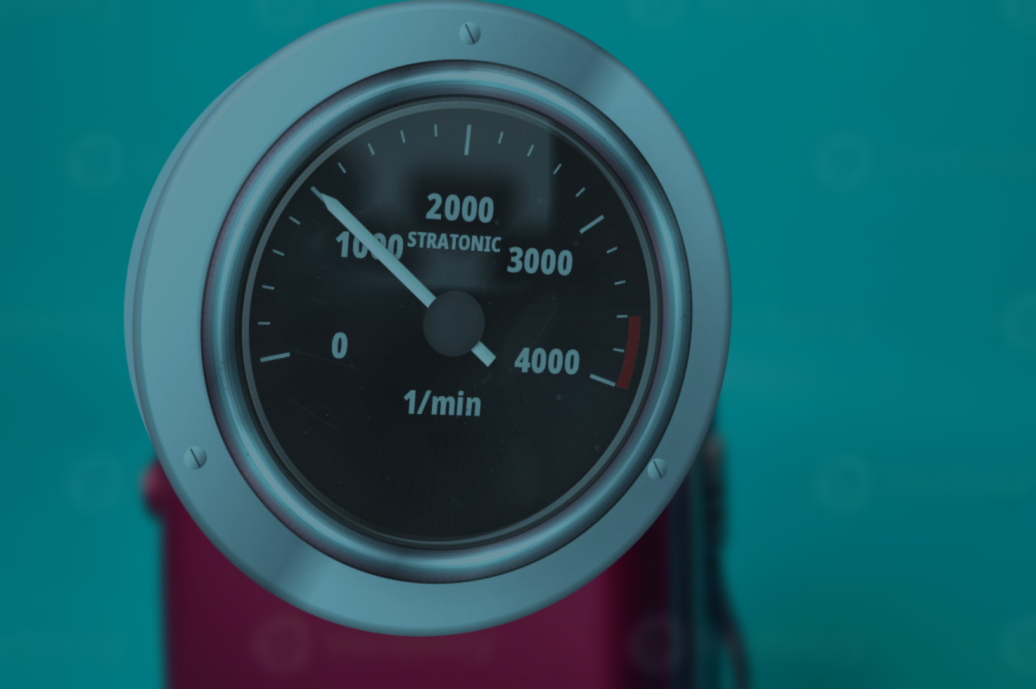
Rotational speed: value=1000 unit=rpm
